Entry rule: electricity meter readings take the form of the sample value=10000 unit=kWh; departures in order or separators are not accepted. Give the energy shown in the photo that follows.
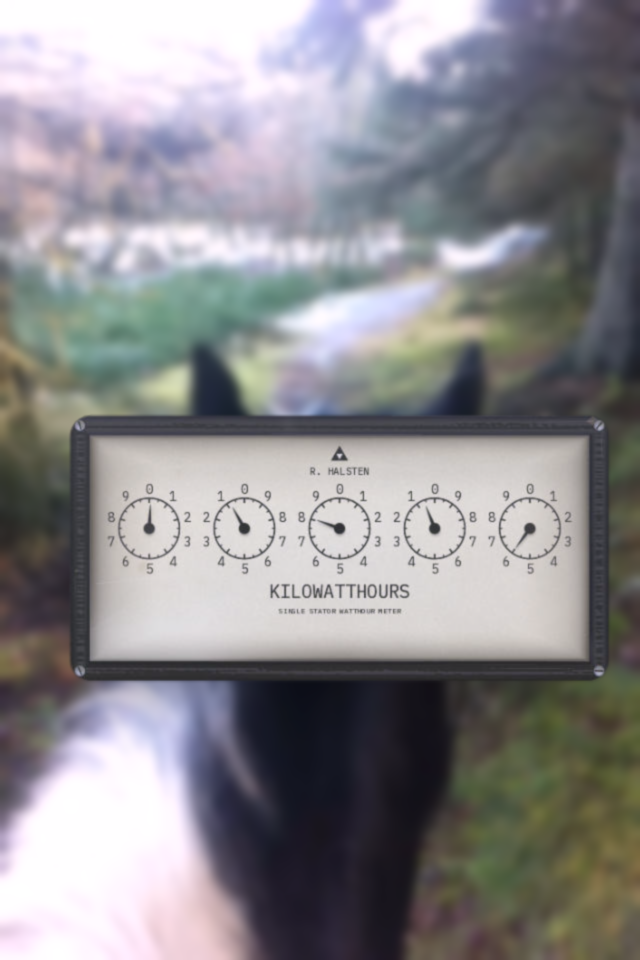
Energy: value=806 unit=kWh
